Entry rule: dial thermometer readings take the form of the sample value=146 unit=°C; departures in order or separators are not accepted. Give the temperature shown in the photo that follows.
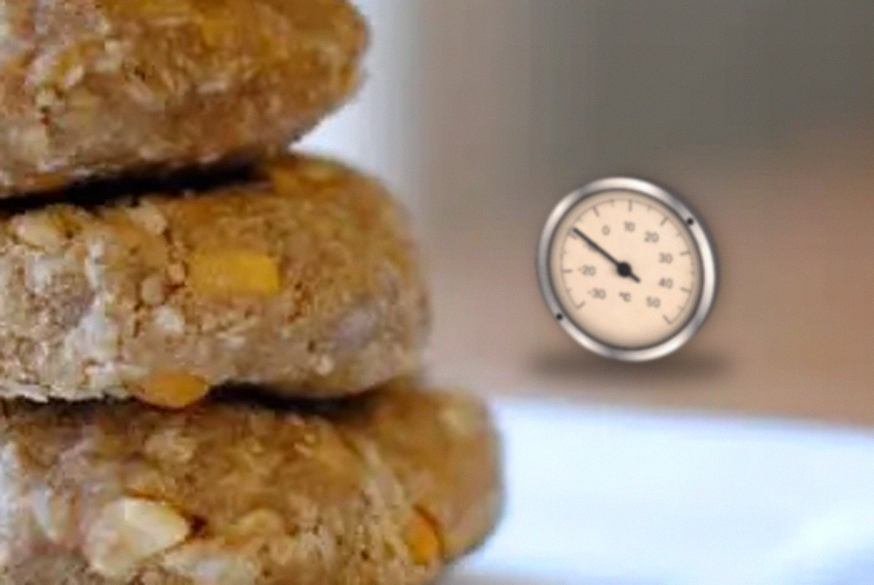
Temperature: value=-7.5 unit=°C
